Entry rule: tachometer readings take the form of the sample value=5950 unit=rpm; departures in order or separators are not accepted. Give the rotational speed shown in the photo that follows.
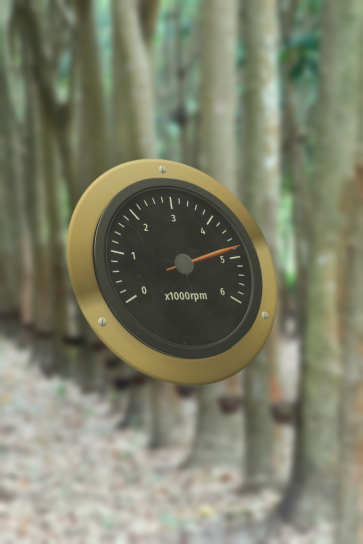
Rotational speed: value=4800 unit=rpm
